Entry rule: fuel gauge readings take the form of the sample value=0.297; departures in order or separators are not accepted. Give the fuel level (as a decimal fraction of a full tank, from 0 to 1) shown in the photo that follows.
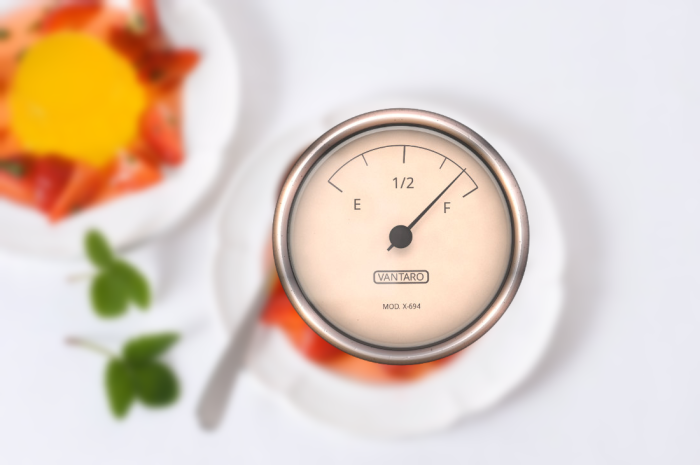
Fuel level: value=0.875
